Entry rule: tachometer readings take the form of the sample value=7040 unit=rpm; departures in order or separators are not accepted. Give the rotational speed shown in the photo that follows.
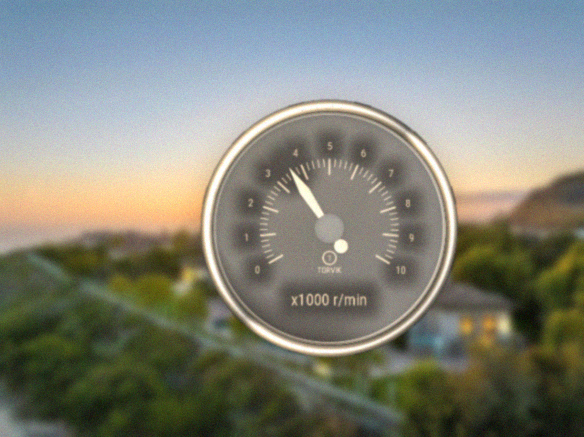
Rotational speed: value=3600 unit=rpm
